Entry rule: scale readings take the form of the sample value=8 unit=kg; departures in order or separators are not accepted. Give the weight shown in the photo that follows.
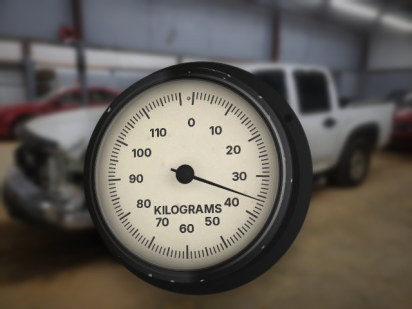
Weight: value=36 unit=kg
